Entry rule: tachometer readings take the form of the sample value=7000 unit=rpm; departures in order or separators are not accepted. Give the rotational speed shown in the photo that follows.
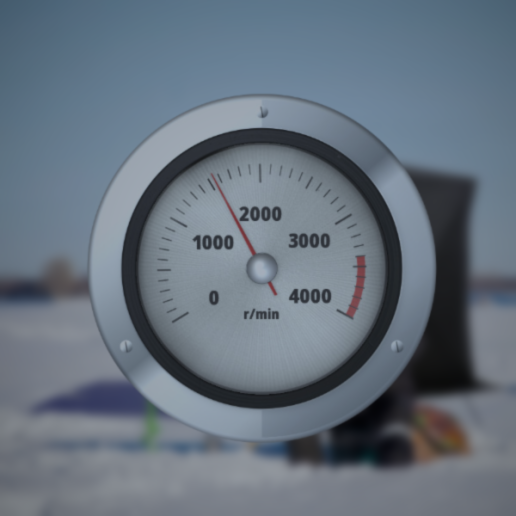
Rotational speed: value=1550 unit=rpm
